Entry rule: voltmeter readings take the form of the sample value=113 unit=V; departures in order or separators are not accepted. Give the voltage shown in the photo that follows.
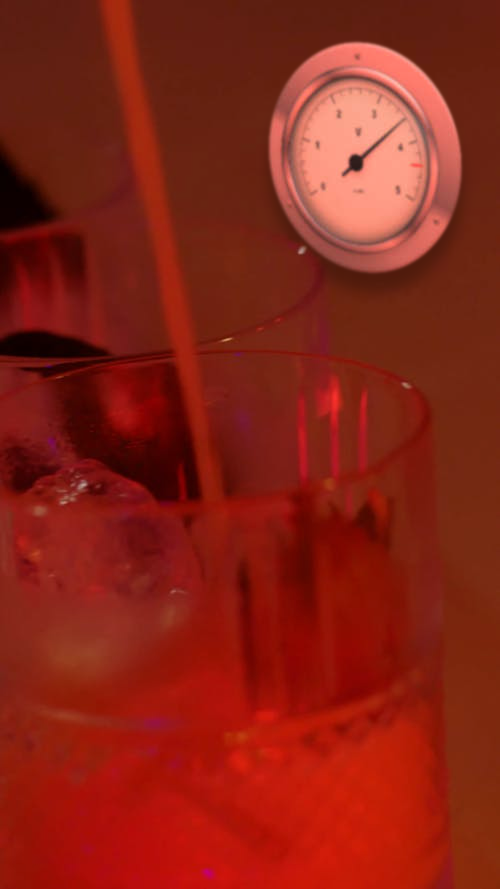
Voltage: value=3.6 unit=V
